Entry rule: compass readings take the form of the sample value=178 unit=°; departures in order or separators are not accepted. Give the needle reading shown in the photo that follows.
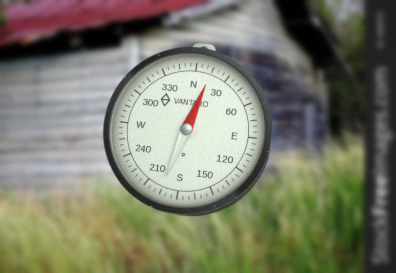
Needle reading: value=15 unit=°
